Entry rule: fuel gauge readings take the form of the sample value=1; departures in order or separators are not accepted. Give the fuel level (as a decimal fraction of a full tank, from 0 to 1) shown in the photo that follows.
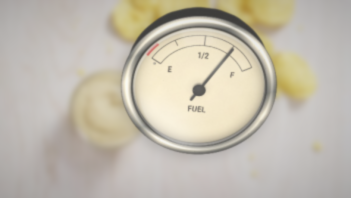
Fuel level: value=0.75
